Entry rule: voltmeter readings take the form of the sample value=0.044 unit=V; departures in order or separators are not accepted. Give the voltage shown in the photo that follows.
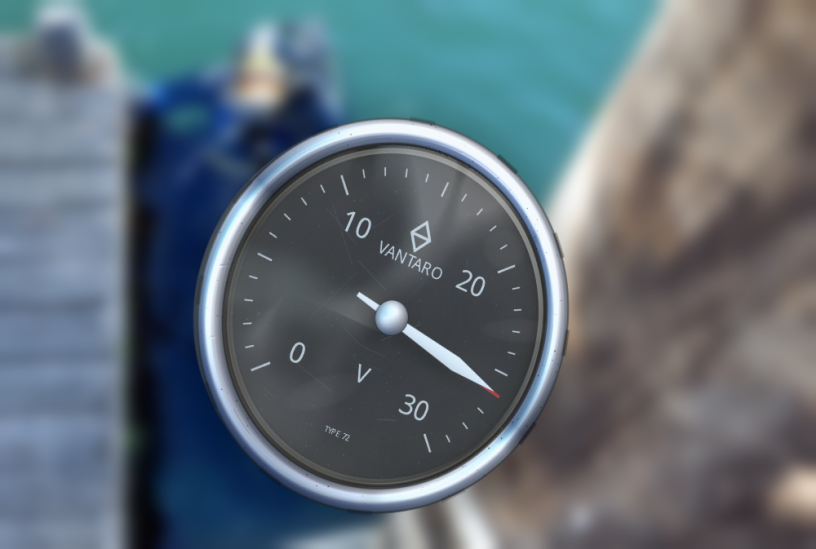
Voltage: value=26 unit=V
